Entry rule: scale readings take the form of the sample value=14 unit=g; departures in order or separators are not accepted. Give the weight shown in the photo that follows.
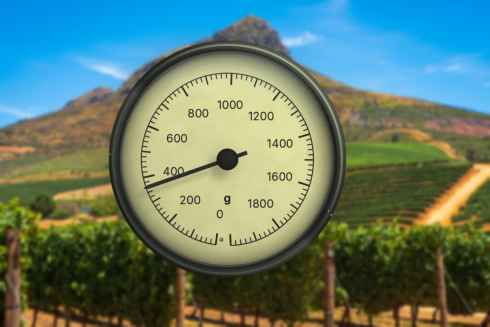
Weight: value=360 unit=g
